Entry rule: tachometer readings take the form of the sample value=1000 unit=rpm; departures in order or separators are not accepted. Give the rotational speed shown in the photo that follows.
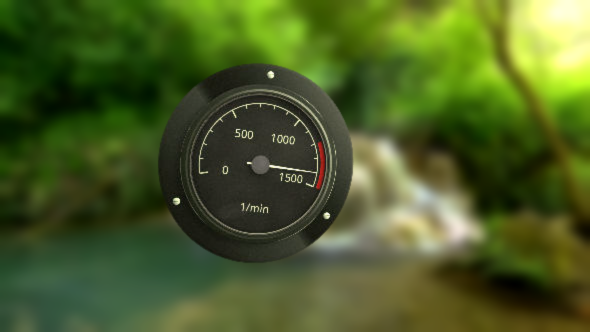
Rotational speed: value=1400 unit=rpm
